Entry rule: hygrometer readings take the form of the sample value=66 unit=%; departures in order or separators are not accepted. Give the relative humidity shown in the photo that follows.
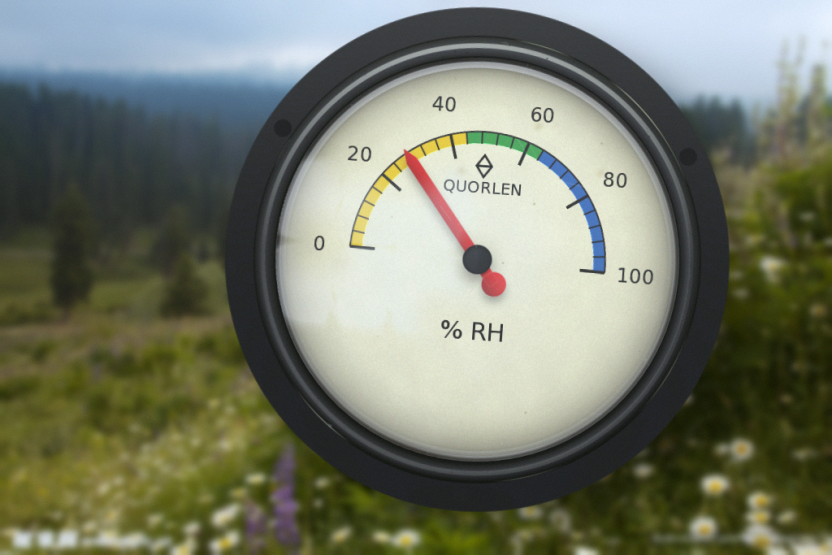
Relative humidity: value=28 unit=%
